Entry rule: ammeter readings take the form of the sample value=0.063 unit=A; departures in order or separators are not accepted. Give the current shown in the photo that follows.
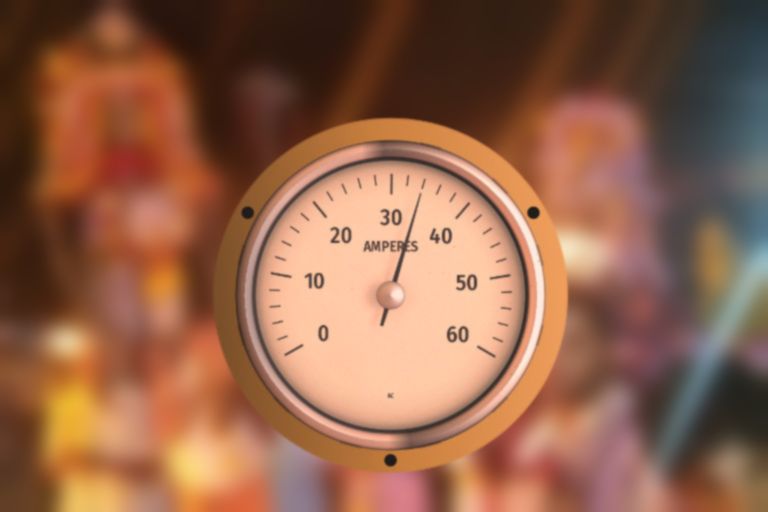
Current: value=34 unit=A
